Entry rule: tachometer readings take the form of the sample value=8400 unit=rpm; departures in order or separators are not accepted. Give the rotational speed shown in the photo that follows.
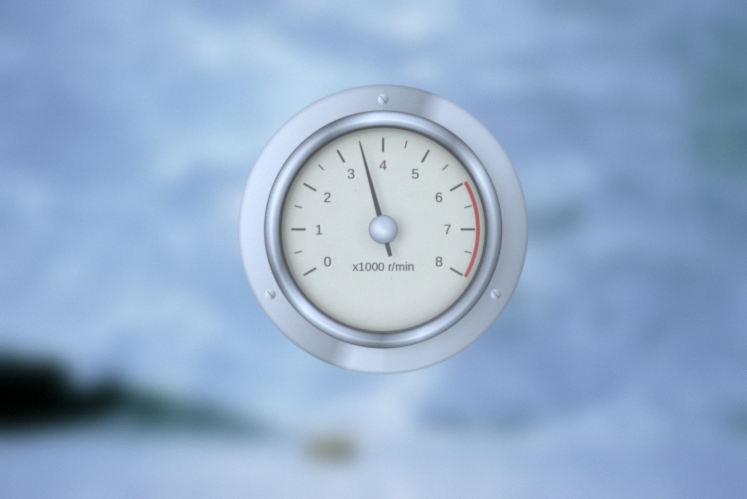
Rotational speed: value=3500 unit=rpm
